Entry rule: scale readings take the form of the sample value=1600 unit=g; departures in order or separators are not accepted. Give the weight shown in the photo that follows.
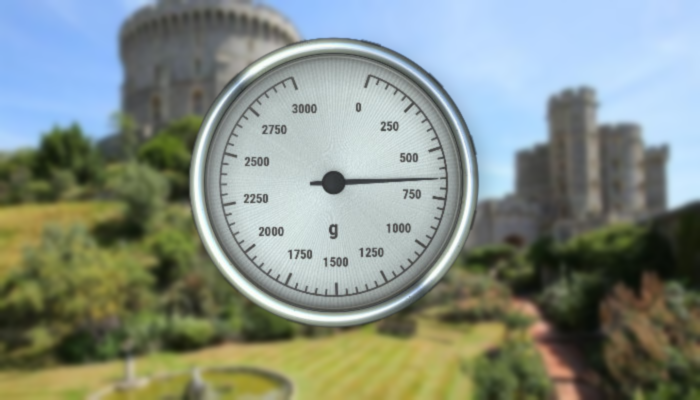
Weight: value=650 unit=g
